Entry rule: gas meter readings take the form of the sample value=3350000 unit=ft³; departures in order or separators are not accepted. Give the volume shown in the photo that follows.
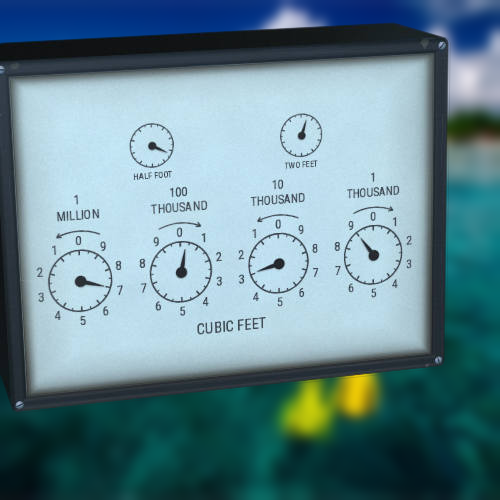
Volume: value=702900 unit=ft³
